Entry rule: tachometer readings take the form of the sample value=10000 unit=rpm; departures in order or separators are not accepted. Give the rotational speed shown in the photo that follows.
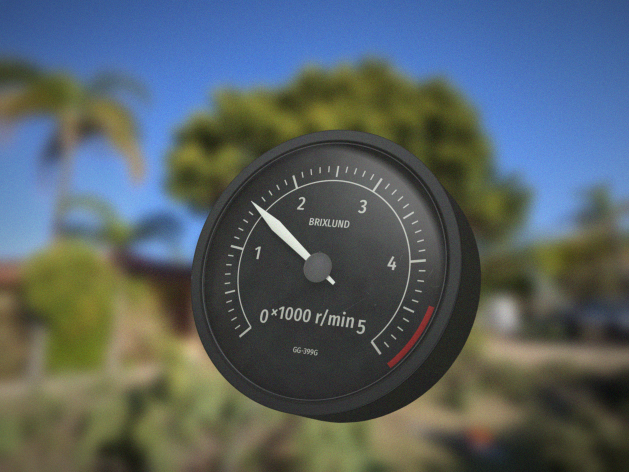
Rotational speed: value=1500 unit=rpm
